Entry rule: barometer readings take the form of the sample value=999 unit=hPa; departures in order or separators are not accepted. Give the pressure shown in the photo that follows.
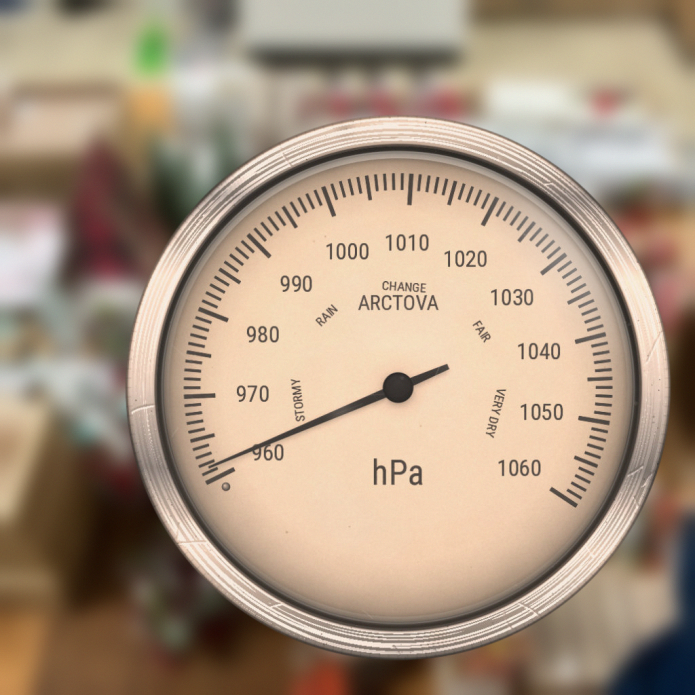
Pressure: value=961.5 unit=hPa
